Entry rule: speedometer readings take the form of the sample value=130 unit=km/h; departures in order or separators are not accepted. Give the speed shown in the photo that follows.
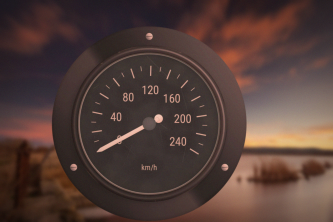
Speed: value=0 unit=km/h
